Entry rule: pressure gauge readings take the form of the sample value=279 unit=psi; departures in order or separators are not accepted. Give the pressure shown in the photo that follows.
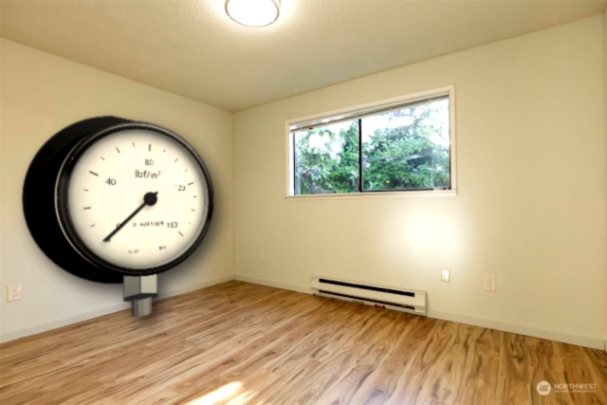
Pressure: value=0 unit=psi
